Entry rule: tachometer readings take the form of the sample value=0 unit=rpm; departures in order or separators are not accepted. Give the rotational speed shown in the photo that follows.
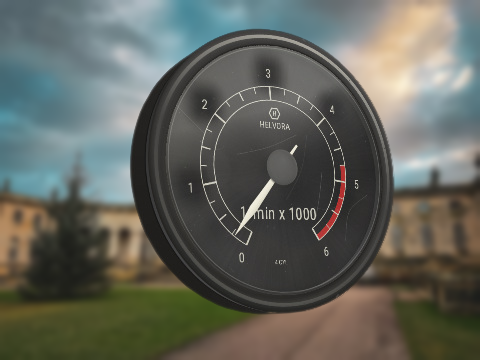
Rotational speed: value=250 unit=rpm
